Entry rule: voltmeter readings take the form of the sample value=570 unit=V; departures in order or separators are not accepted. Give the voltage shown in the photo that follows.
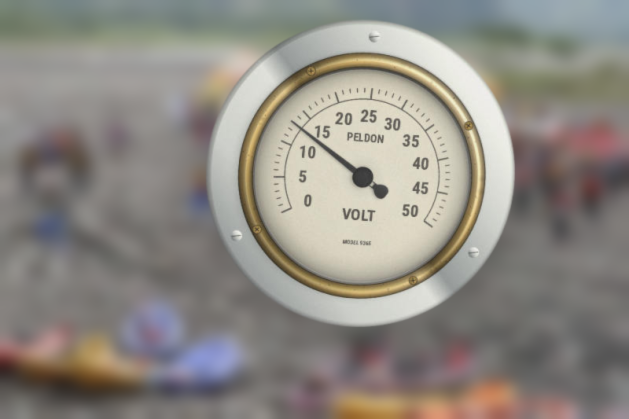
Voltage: value=13 unit=V
